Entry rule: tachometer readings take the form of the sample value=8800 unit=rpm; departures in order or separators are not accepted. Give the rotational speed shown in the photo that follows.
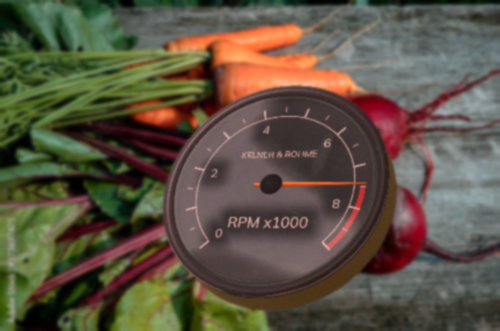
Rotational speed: value=7500 unit=rpm
